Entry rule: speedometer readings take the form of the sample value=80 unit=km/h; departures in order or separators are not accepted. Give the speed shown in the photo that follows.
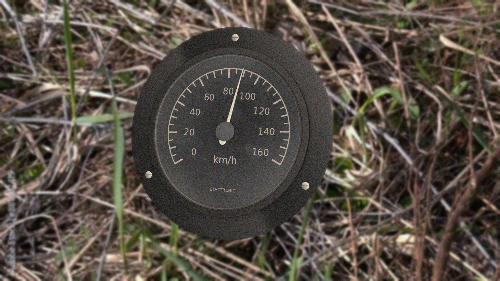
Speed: value=90 unit=km/h
